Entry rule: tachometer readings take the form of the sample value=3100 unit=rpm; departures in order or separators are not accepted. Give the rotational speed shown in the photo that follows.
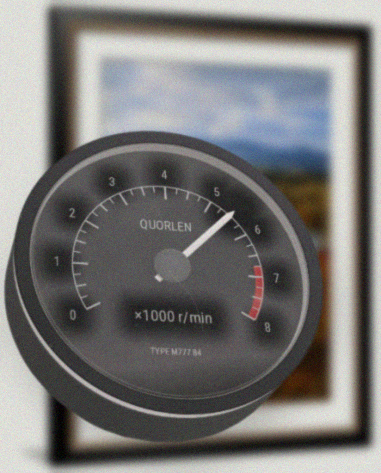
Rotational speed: value=5500 unit=rpm
